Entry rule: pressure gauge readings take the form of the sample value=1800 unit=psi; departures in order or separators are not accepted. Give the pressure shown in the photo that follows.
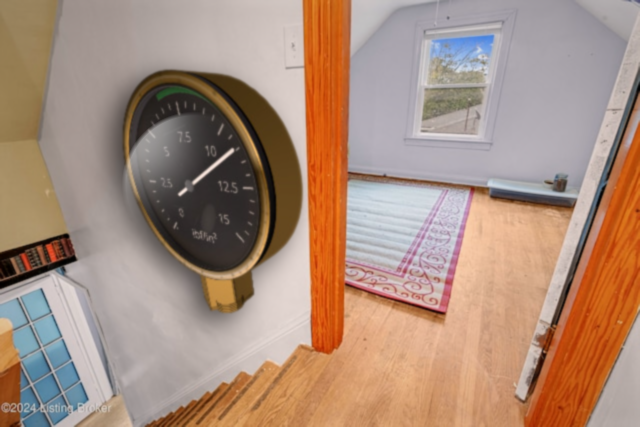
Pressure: value=11 unit=psi
